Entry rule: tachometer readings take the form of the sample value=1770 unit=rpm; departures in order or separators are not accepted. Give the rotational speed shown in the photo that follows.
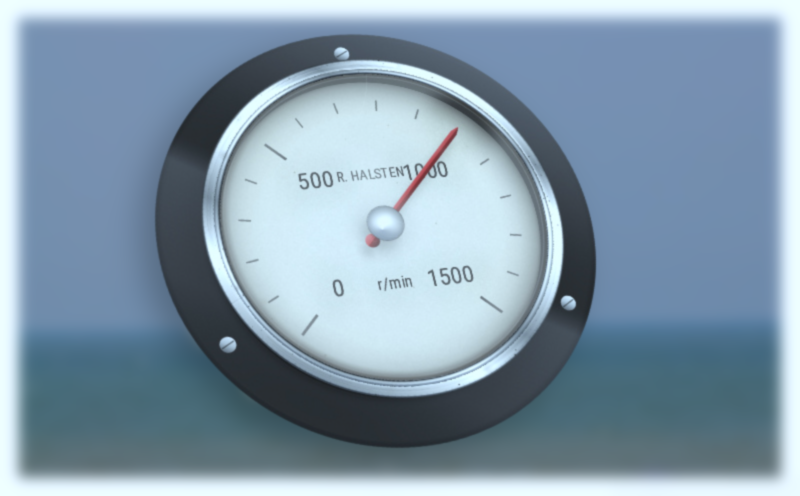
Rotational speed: value=1000 unit=rpm
